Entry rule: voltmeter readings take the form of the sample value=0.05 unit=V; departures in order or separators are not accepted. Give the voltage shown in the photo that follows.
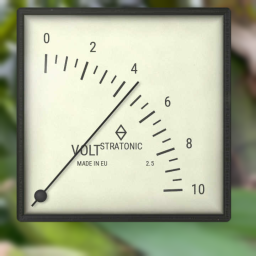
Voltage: value=4.5 unit=V
